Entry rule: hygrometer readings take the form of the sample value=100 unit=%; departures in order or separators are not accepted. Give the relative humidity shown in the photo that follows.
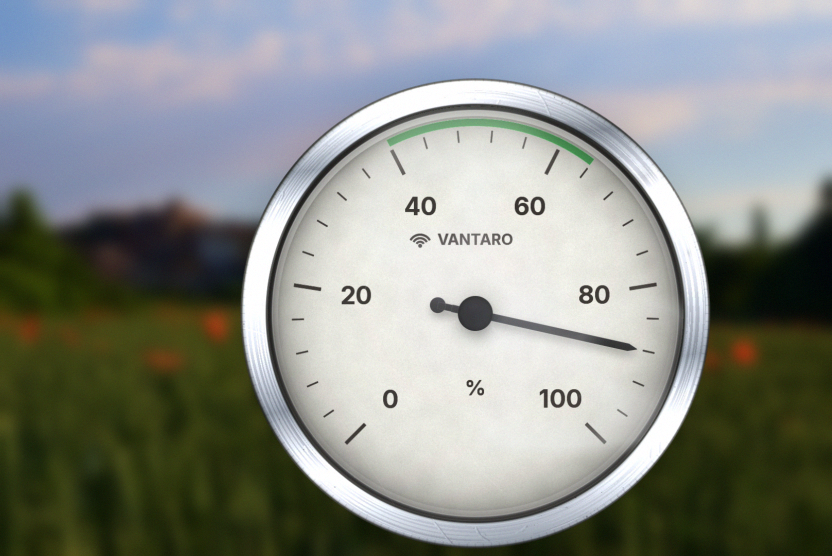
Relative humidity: value=88 unit=%
